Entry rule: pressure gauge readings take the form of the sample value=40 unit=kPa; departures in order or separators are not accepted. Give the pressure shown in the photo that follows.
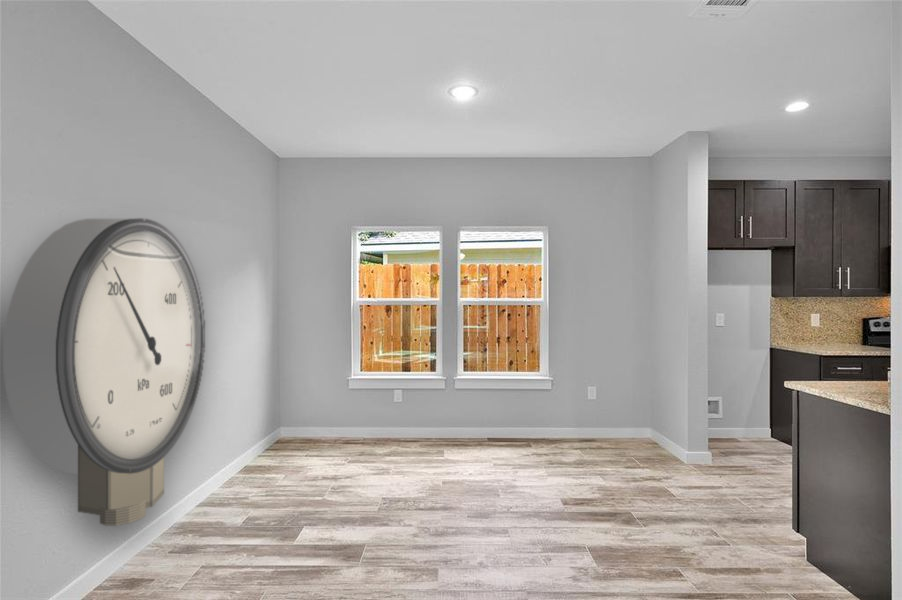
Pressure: value=200 unit=kPa
